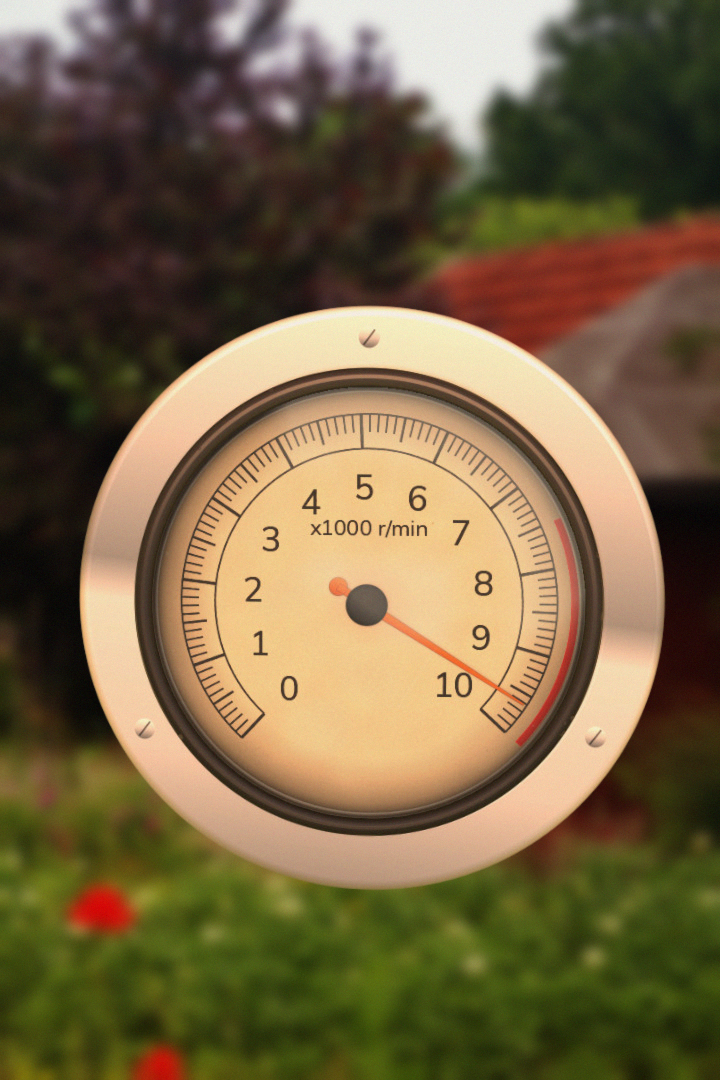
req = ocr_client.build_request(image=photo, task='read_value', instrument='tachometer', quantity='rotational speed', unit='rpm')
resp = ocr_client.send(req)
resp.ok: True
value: 9600 rpm
